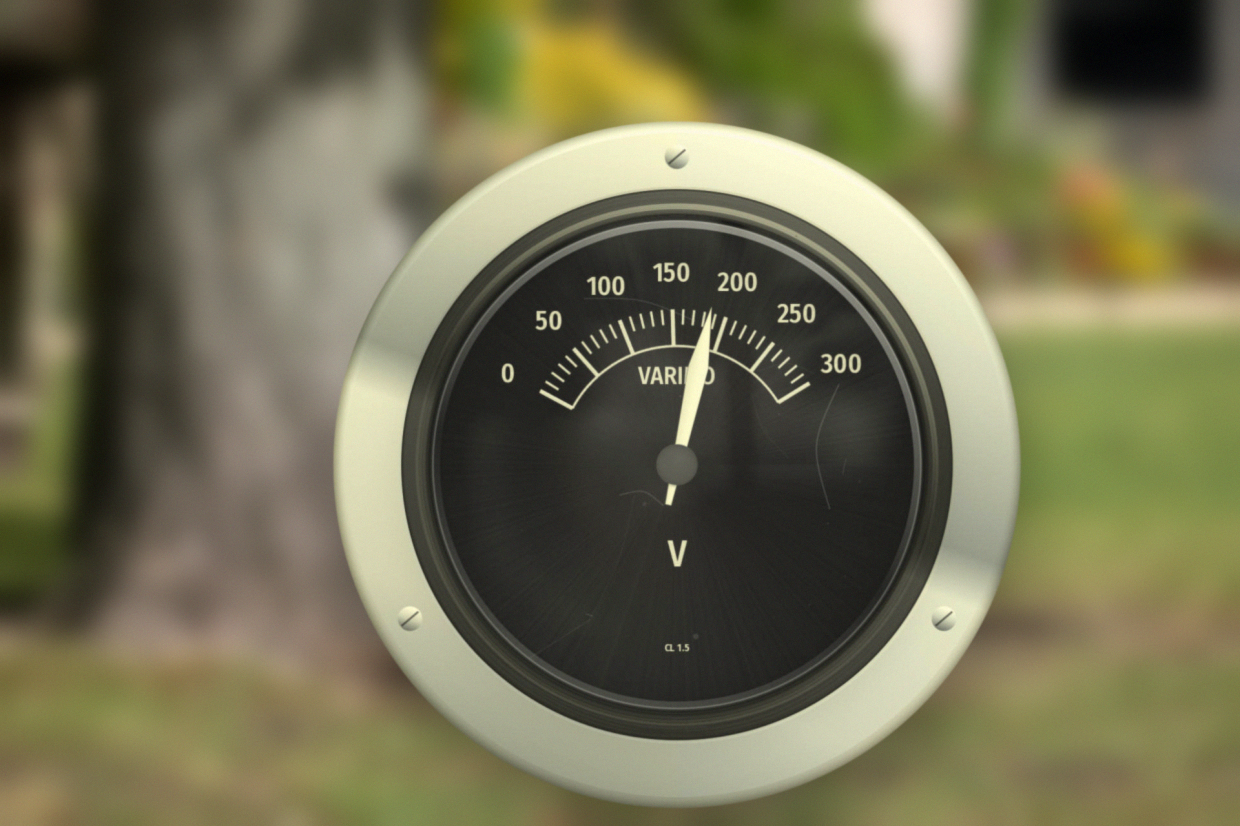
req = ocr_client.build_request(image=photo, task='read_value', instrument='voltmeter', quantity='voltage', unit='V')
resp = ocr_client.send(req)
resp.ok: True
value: 185 V
